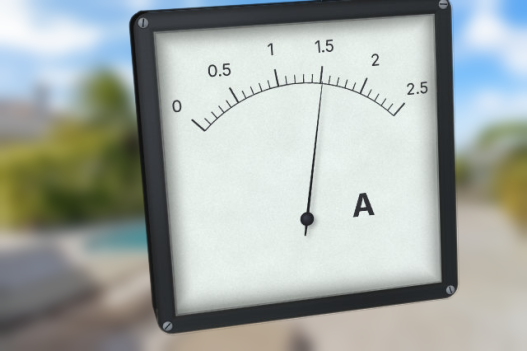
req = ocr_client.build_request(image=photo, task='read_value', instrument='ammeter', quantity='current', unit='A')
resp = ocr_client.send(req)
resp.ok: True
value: 1.5 A
